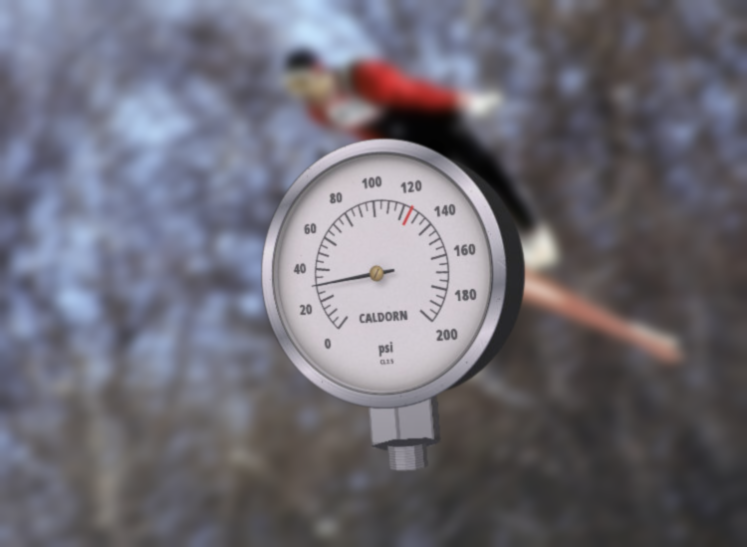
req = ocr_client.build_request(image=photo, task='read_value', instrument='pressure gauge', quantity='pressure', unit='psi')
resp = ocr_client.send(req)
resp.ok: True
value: 30 psi
